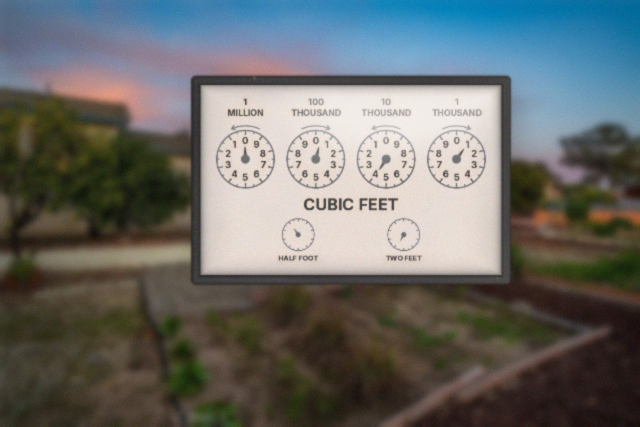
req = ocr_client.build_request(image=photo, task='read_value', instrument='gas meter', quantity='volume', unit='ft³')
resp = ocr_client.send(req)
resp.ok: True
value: 4100 ft³
